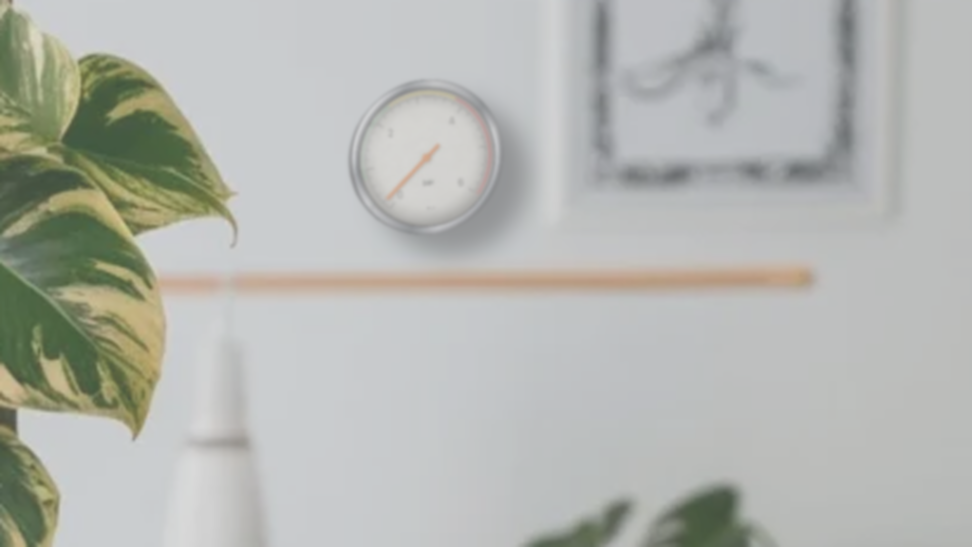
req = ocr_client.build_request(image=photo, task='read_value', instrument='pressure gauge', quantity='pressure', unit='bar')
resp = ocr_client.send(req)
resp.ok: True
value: 0.2 bar
